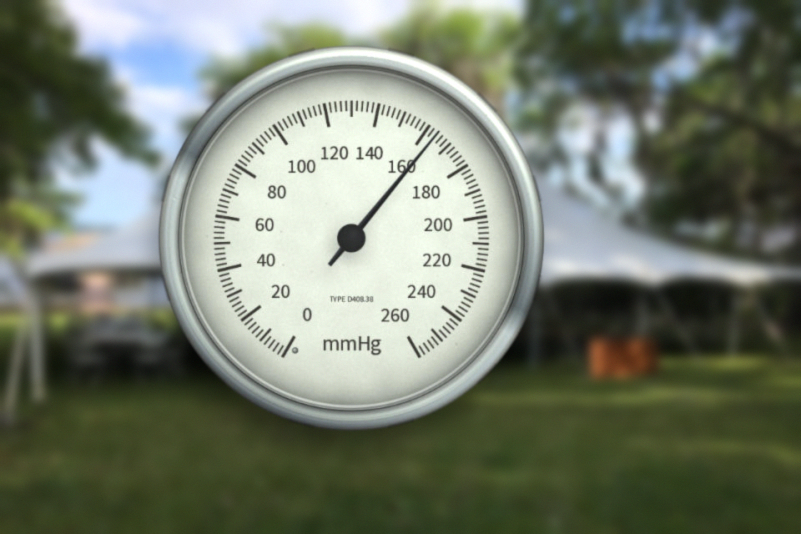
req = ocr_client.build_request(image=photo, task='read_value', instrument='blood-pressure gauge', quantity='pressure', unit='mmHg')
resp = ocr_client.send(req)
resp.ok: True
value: 164 mmHg
